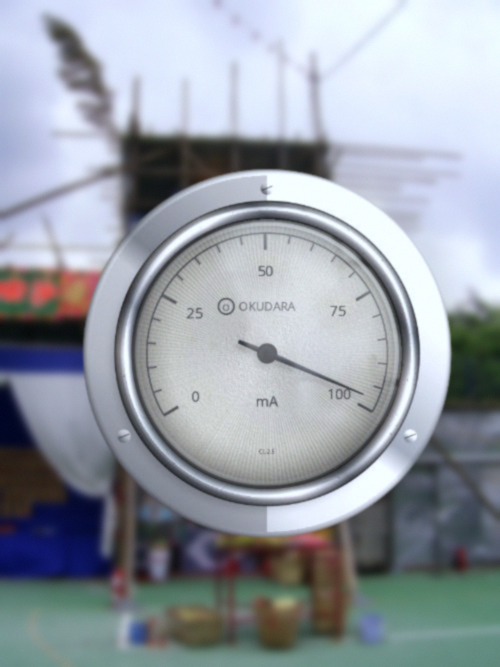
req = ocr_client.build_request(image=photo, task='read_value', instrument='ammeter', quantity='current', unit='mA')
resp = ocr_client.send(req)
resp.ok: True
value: 97.5 mA
